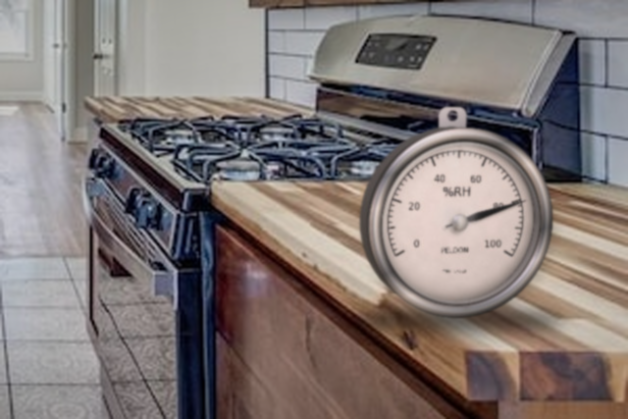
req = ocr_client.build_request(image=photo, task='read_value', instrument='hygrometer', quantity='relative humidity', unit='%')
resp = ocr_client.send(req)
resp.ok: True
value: 80 %
